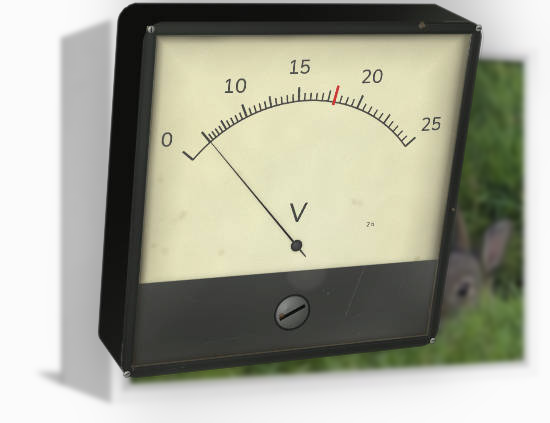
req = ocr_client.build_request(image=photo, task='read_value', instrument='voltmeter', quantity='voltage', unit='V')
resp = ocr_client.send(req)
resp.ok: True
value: 5 V
